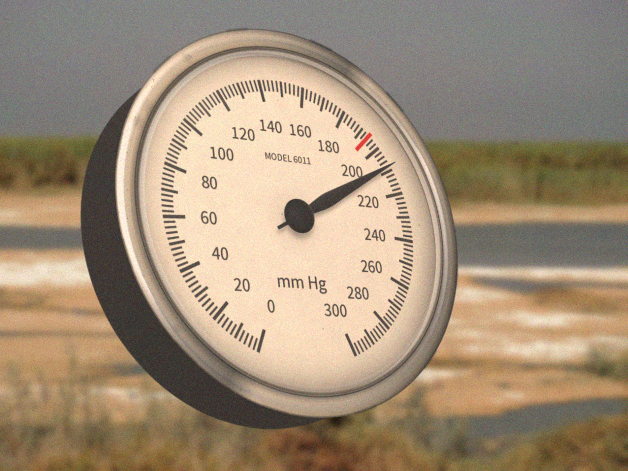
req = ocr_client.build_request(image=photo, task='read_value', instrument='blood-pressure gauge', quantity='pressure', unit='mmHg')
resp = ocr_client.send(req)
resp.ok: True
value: 208 mmHg
